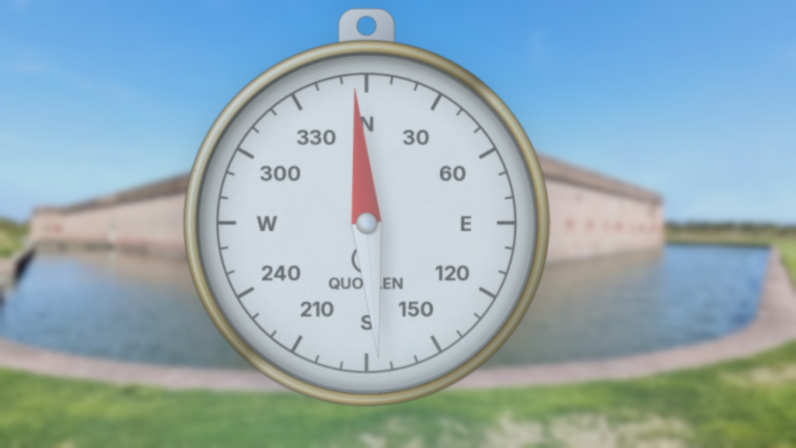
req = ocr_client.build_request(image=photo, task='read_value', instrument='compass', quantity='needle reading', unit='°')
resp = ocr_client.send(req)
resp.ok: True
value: 355 °
